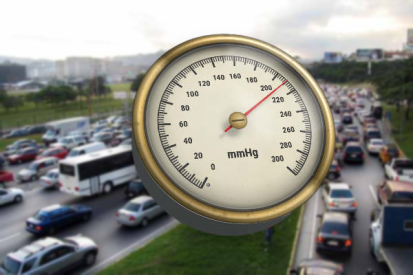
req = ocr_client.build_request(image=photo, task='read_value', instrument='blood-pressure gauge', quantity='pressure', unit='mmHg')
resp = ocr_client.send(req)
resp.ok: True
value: 210 mmHg
